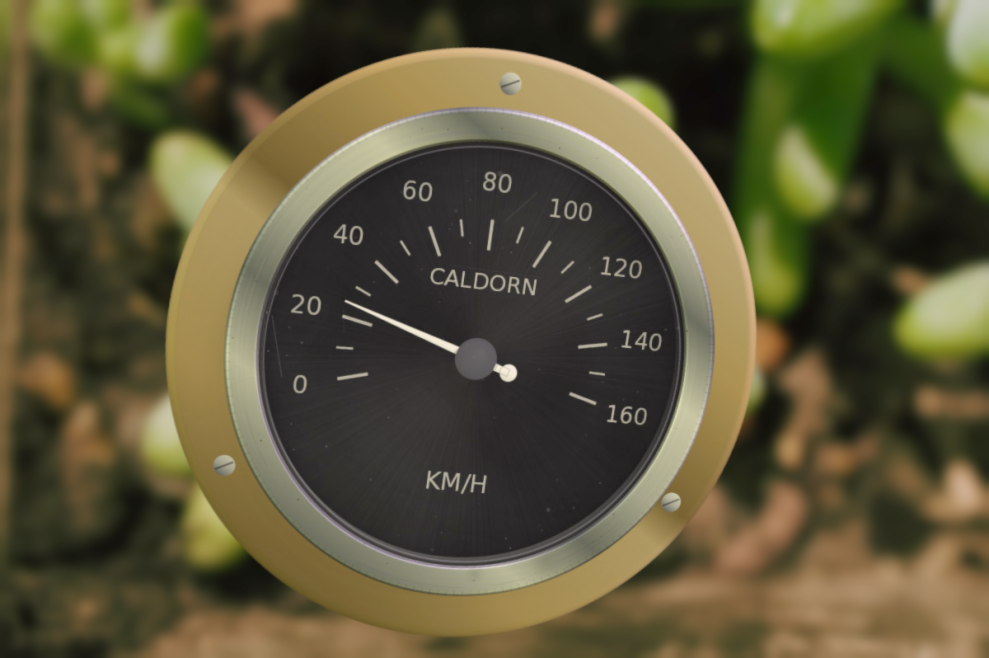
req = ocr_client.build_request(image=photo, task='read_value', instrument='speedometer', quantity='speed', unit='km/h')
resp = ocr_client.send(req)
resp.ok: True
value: 25 km/h
